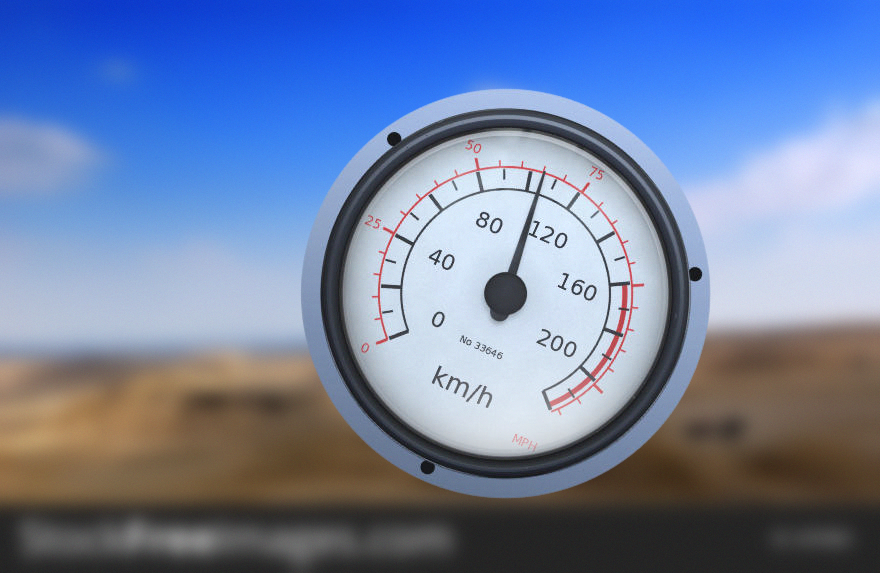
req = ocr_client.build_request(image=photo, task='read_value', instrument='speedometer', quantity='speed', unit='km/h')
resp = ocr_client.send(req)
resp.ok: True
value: 105 km/h
